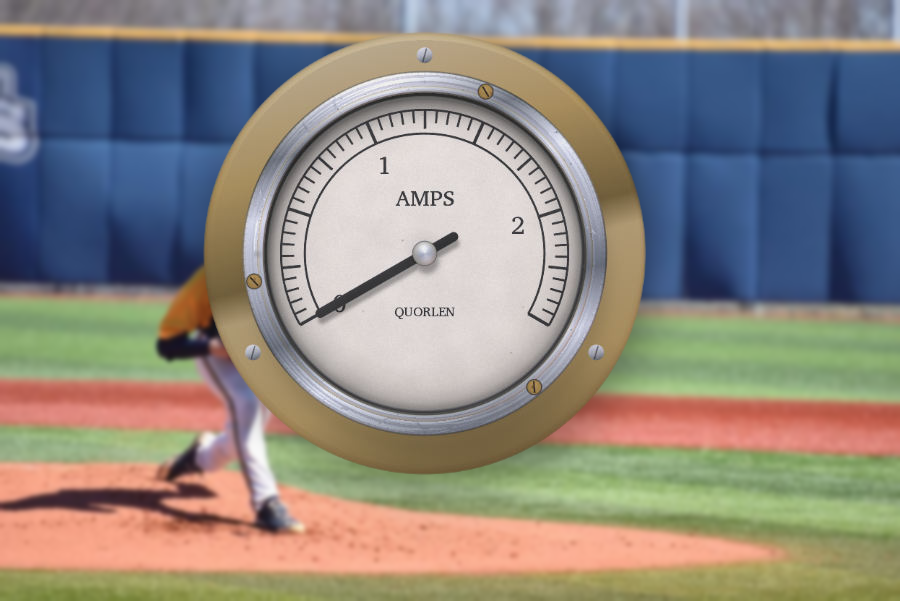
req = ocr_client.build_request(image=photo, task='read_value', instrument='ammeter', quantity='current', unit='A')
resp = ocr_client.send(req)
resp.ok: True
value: 0 A
